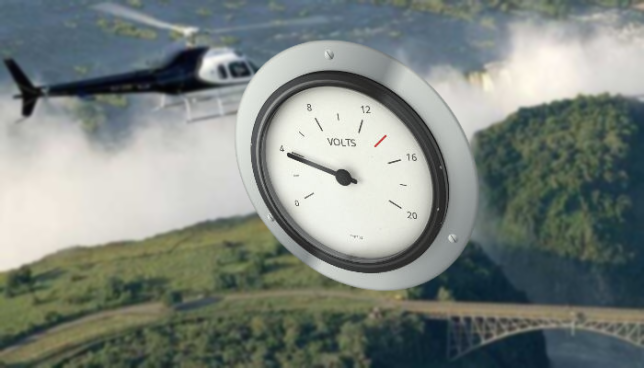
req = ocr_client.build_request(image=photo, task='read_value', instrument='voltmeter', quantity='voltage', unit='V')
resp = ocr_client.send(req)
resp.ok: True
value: 4 V
